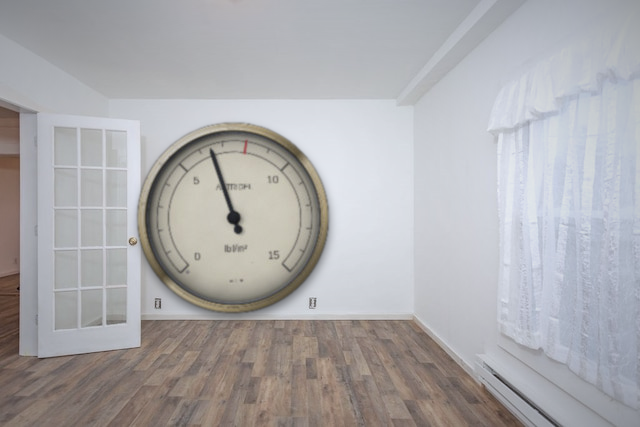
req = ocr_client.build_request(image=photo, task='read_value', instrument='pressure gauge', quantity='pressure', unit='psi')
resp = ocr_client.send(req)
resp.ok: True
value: 6.5 psi
